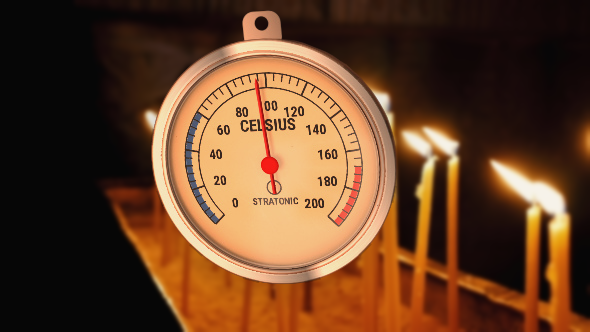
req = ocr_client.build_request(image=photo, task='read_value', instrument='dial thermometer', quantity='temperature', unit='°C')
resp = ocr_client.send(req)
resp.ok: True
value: 96 °C
